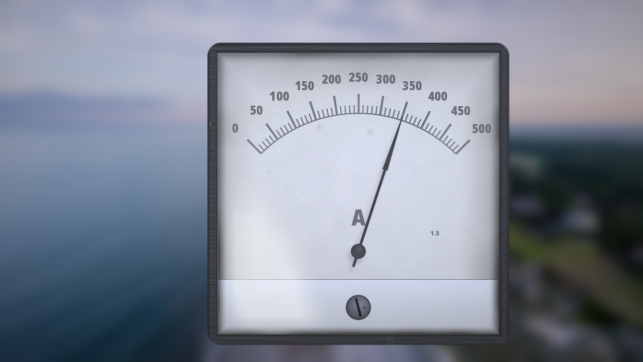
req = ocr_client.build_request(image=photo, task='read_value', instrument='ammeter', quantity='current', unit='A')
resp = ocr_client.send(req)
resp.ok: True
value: 350 A
